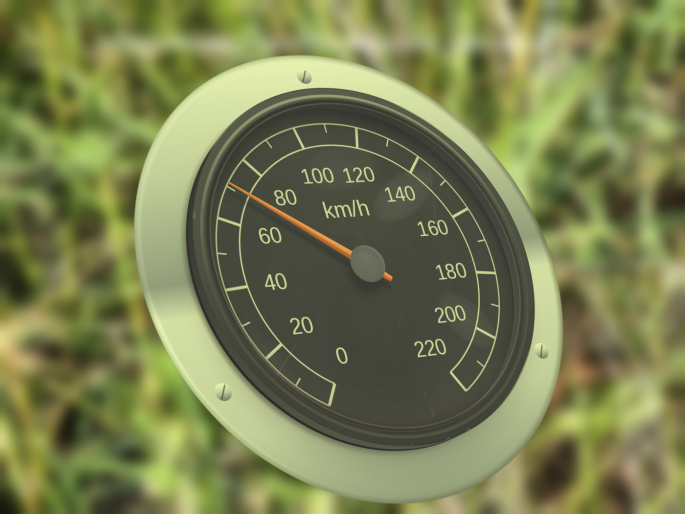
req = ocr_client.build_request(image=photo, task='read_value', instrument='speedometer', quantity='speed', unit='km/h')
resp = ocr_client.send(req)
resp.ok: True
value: 70 km/h
